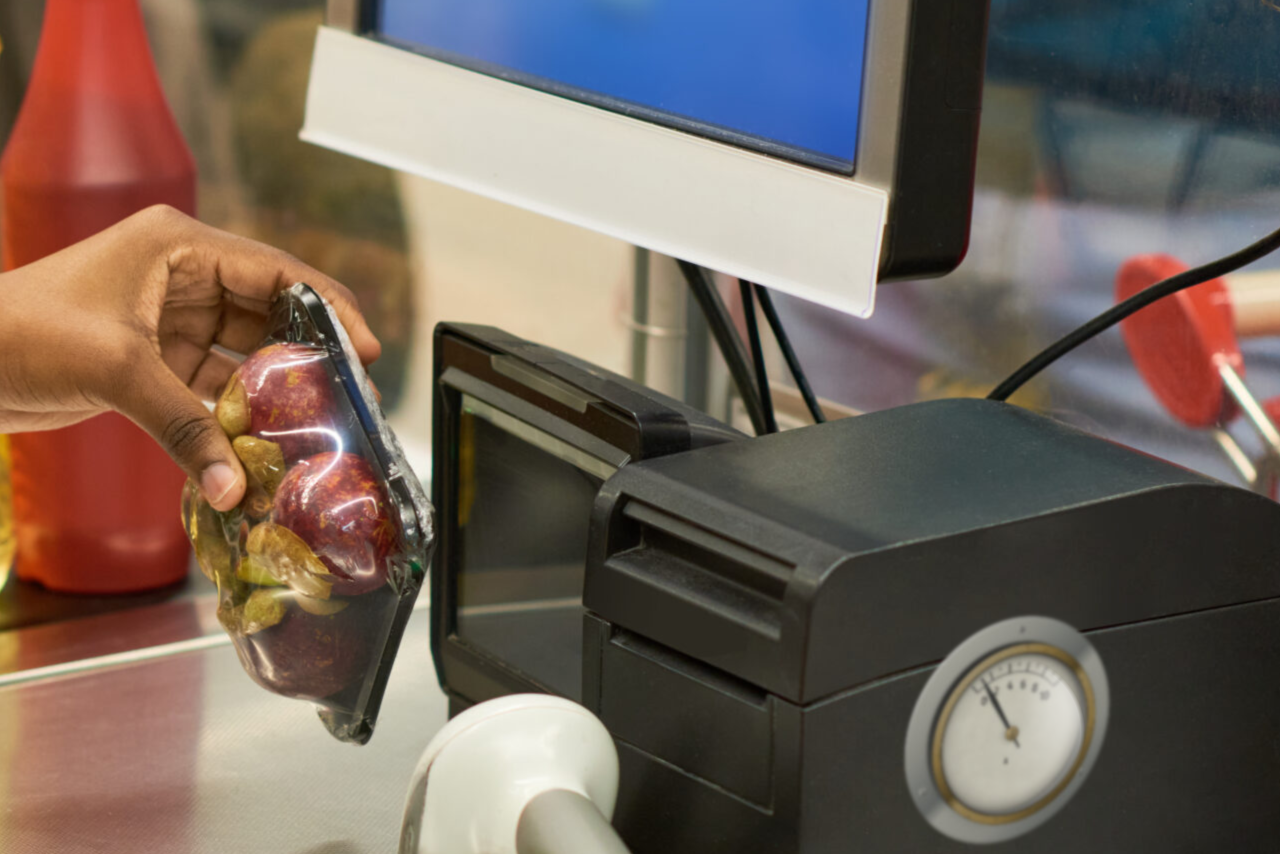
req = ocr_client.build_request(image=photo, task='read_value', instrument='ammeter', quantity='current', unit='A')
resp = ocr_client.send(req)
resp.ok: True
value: 1 A
